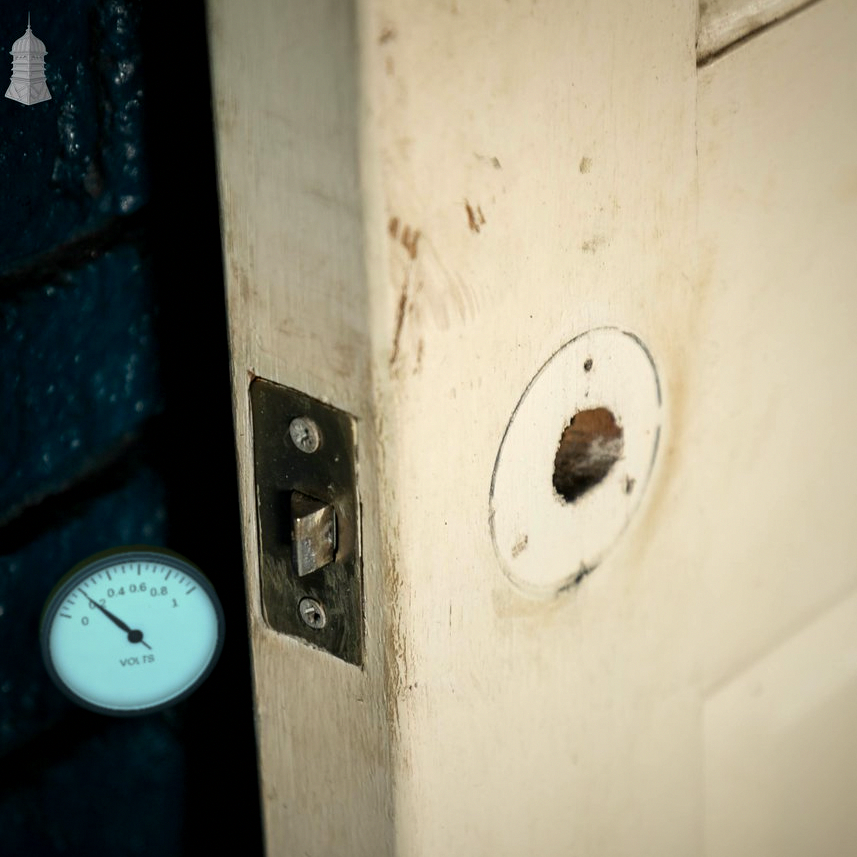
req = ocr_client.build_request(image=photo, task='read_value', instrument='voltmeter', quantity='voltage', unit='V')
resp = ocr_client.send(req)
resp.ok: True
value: 0.2 V
